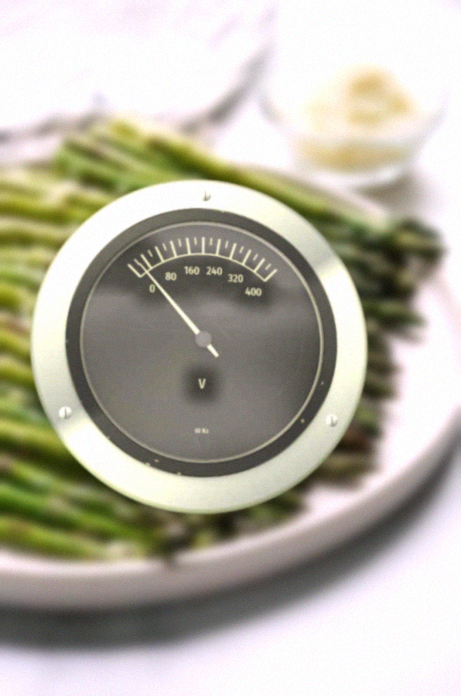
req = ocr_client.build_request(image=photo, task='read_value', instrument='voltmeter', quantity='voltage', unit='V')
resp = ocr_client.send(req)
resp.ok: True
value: 20 V
